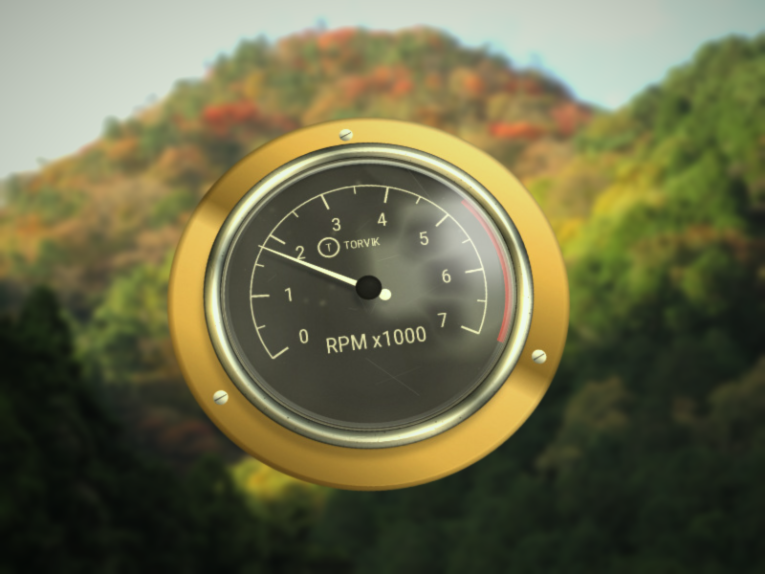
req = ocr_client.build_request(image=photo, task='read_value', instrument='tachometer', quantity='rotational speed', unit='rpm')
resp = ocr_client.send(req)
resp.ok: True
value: 1750 rpm
